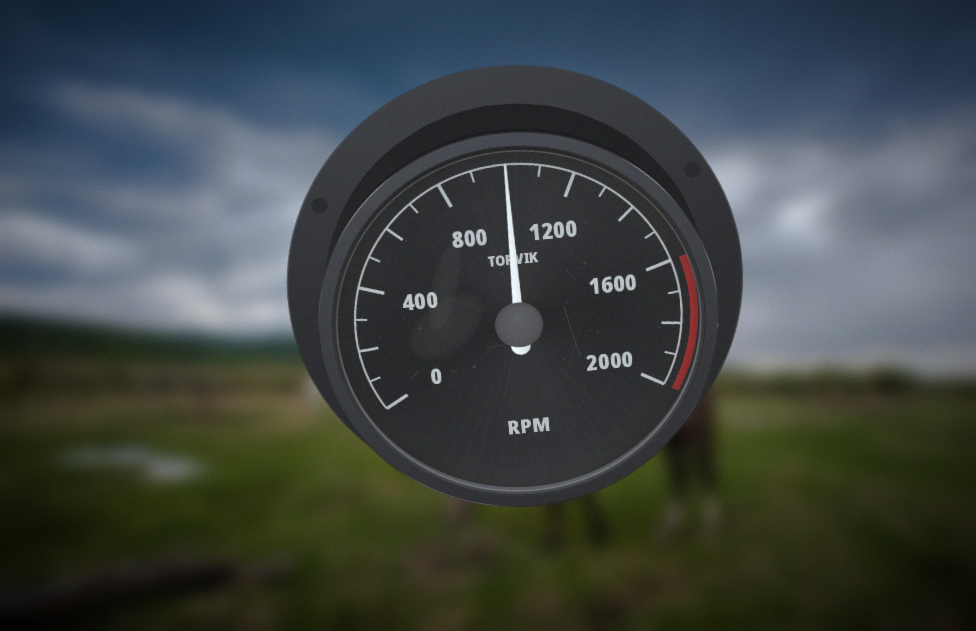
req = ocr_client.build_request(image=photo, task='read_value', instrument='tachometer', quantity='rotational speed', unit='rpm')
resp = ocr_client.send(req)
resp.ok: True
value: 1000 rpm
